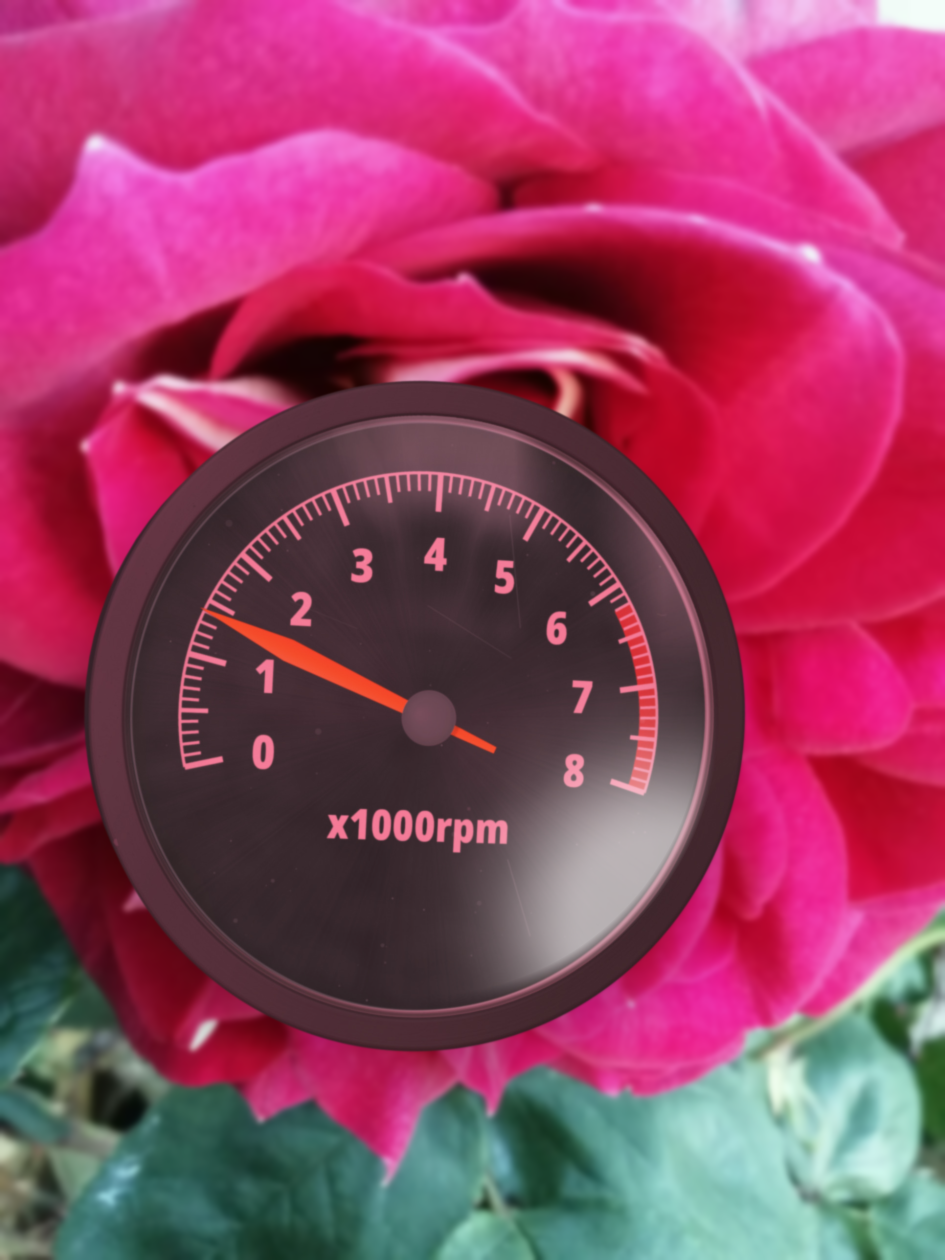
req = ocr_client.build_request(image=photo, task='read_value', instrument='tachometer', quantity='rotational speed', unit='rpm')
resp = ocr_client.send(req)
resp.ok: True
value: 1400 rpm
